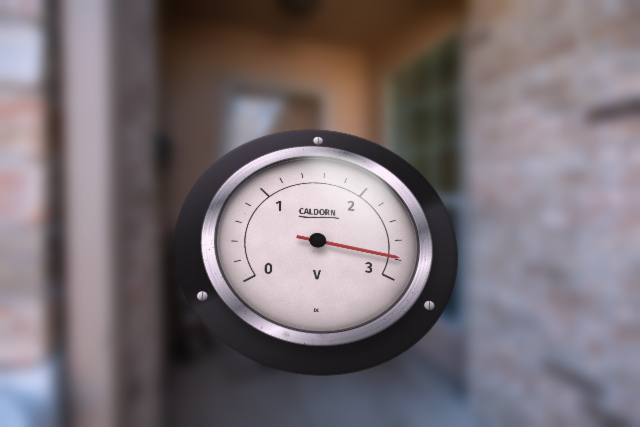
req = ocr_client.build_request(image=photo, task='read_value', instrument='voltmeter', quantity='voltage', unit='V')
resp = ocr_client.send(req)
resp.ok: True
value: 2.8 V
